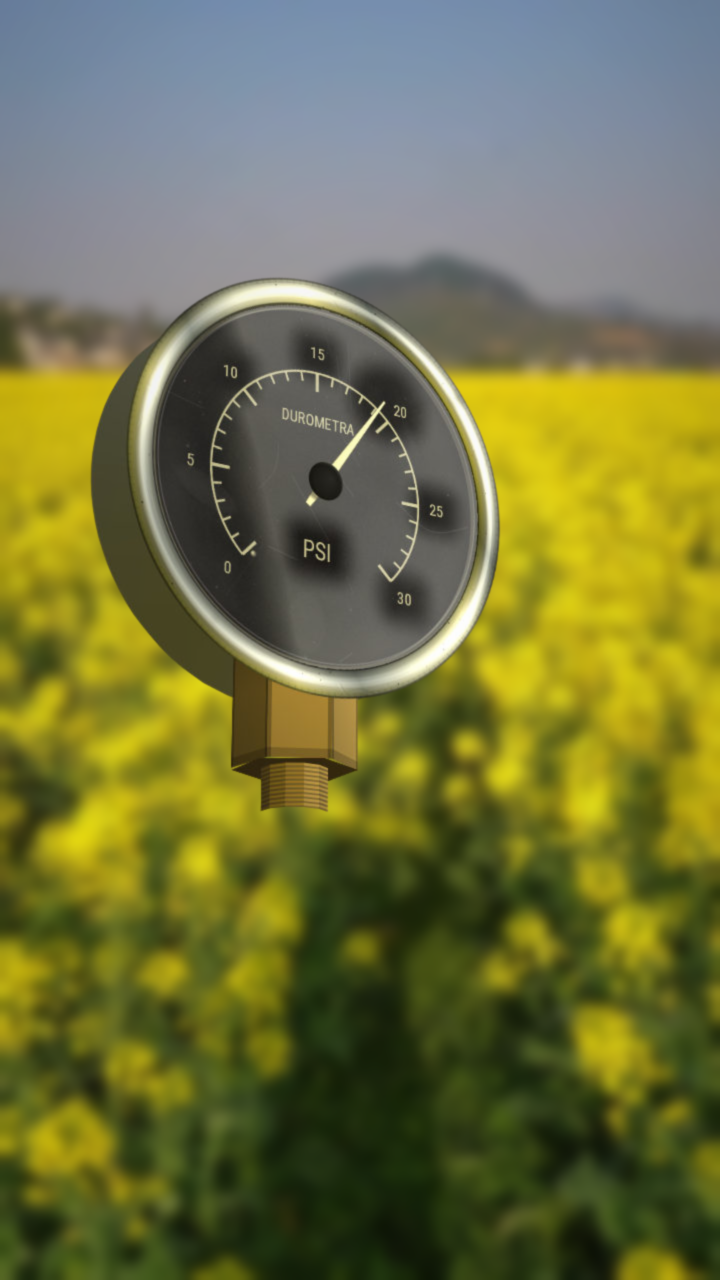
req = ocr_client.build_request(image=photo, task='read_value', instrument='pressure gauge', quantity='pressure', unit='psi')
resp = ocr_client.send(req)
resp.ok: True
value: 19 psi
